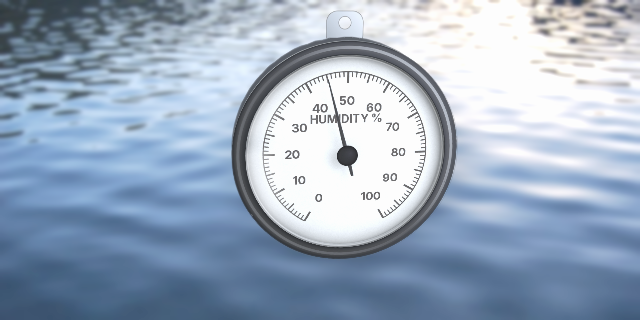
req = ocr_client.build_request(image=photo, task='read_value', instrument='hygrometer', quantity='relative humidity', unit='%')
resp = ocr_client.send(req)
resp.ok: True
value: 45 %
